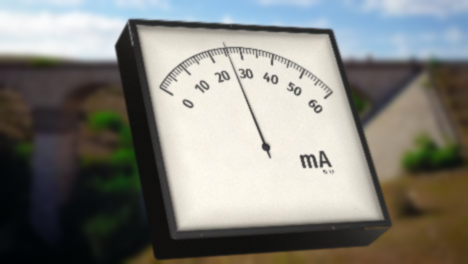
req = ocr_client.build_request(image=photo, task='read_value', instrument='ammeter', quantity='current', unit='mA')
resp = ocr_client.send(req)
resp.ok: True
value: 25 mA
